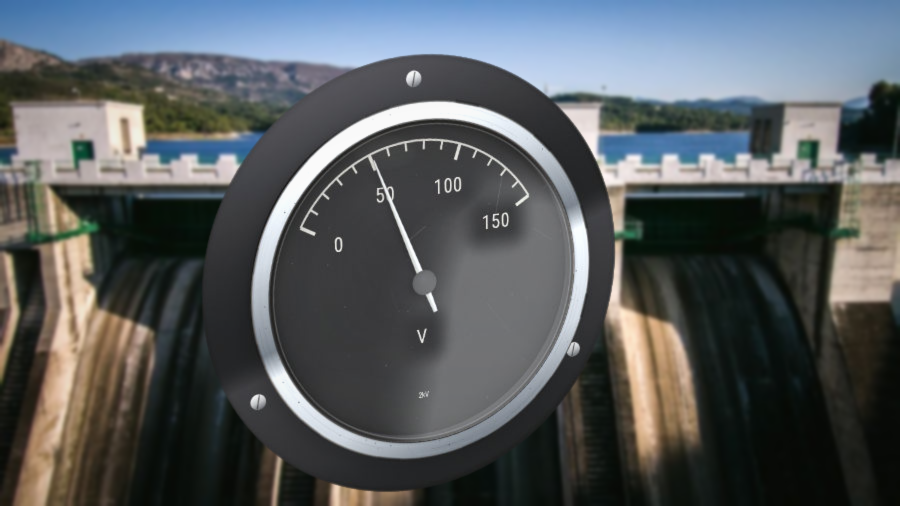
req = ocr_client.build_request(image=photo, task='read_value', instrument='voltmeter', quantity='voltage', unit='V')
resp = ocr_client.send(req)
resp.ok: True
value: 50 V
